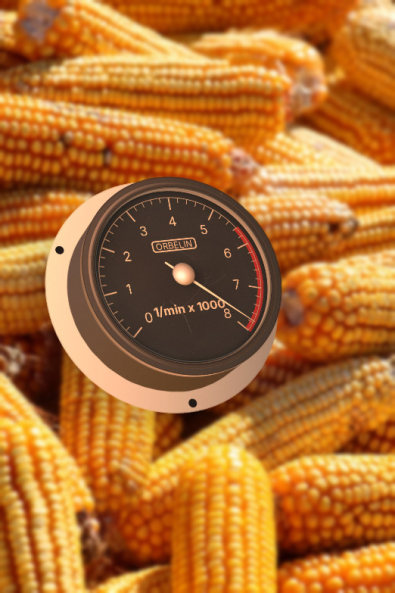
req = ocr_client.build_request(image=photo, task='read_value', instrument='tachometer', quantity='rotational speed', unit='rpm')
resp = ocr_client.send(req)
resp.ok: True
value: 7800 rpm
